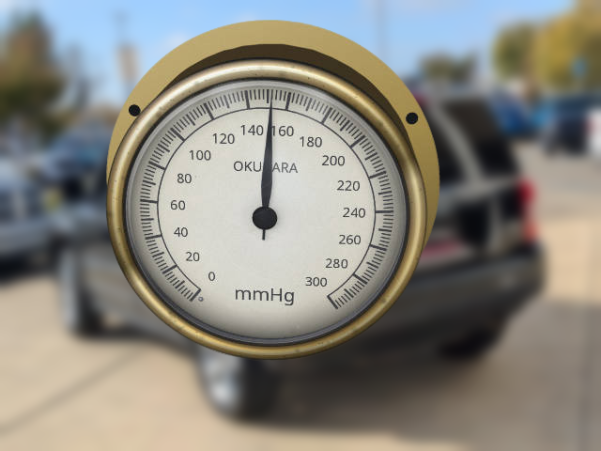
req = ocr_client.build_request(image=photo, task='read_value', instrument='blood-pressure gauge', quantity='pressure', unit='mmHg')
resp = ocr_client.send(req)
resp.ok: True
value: 152 mmHg
